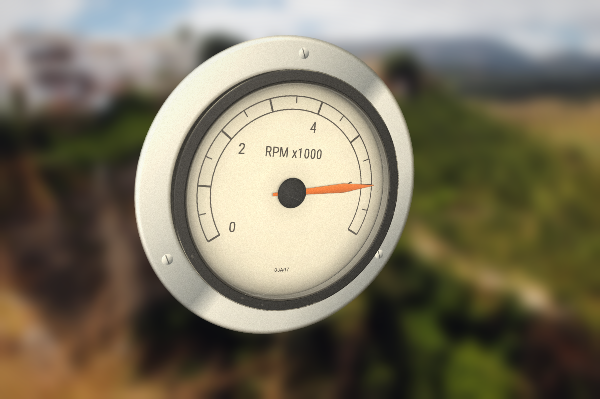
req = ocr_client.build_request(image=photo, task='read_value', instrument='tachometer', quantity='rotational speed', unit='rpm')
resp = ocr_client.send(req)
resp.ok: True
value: 6000 rpm
